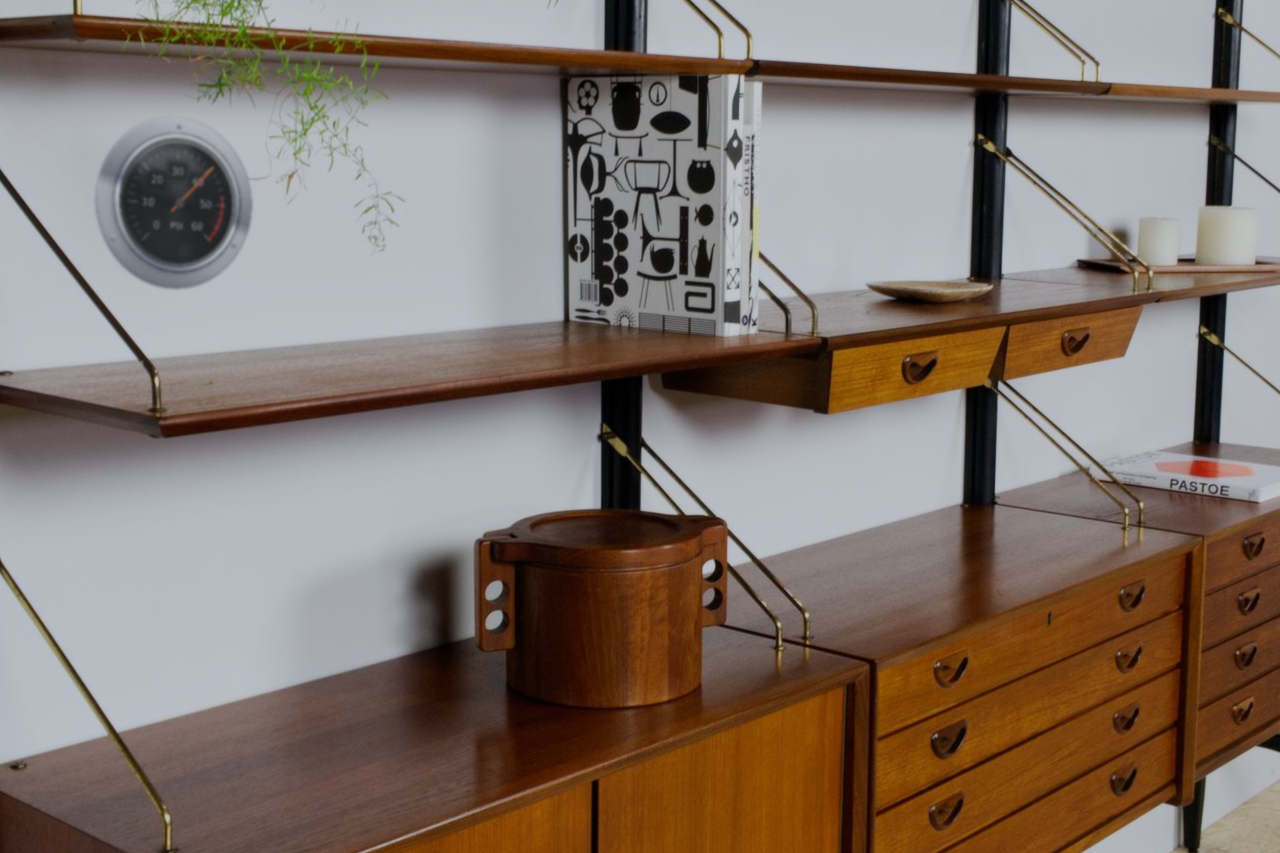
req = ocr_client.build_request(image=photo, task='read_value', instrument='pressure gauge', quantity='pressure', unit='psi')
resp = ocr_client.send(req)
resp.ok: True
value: 40 psi
